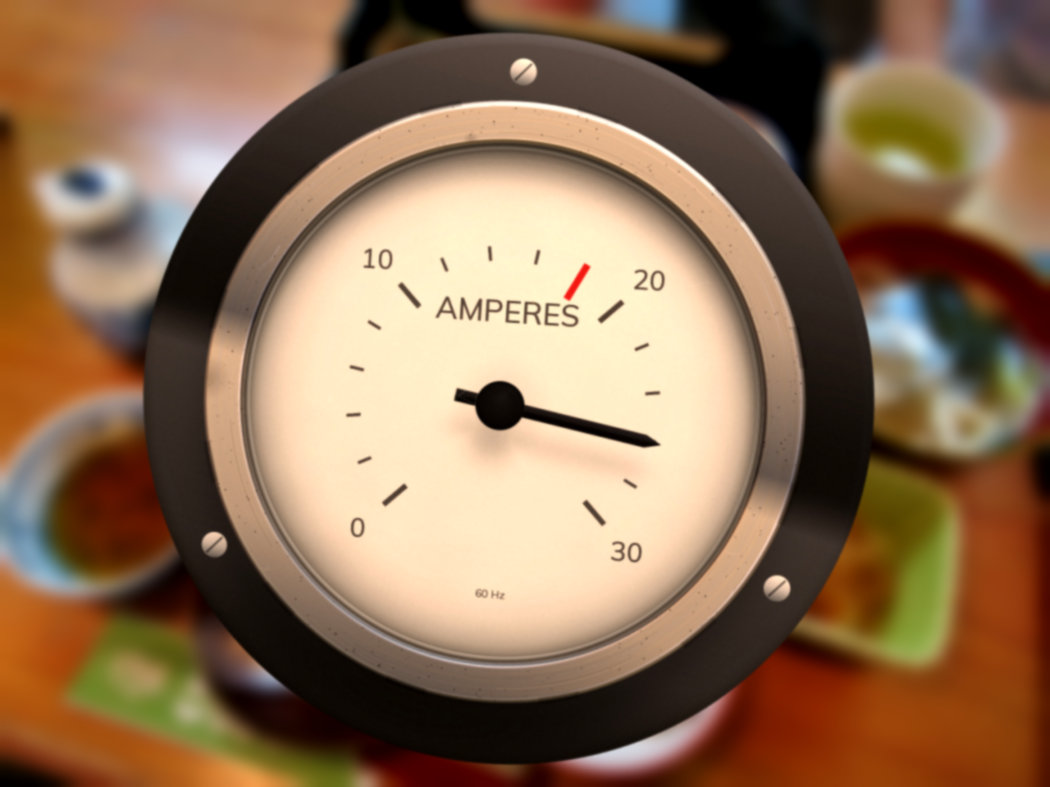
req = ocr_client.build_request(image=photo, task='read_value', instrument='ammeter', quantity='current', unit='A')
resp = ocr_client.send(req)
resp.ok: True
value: 26 A
